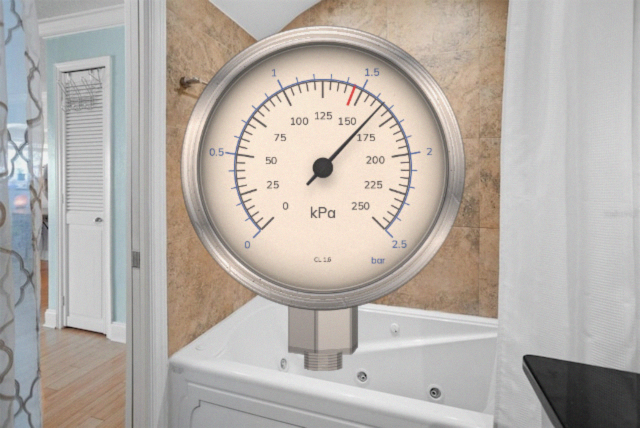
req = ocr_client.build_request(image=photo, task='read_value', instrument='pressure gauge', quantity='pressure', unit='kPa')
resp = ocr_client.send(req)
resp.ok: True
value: 165 kPa
